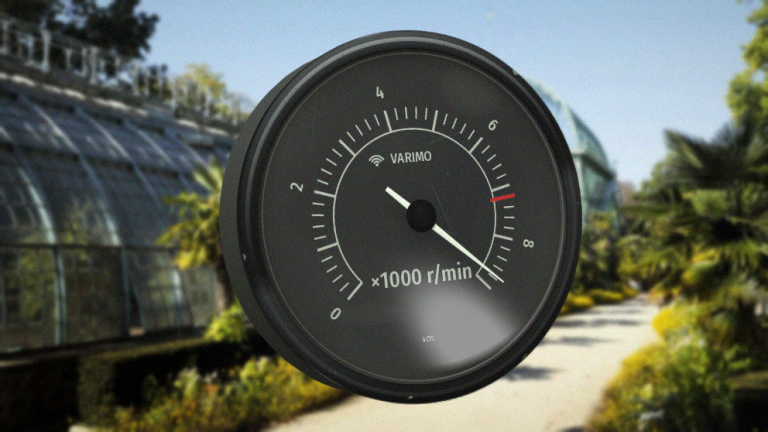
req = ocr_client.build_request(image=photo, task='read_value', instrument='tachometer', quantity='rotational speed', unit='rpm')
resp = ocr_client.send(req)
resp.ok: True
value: 8800 rpm
